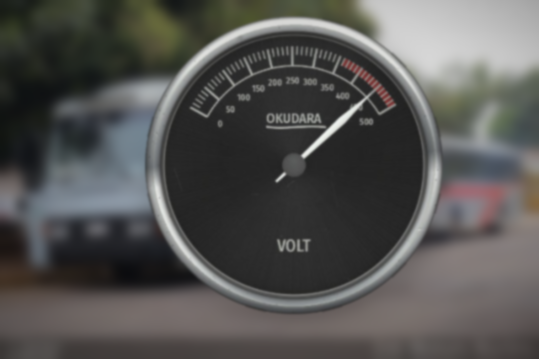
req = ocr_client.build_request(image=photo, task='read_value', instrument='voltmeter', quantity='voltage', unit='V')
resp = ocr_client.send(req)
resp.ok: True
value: 450 V
